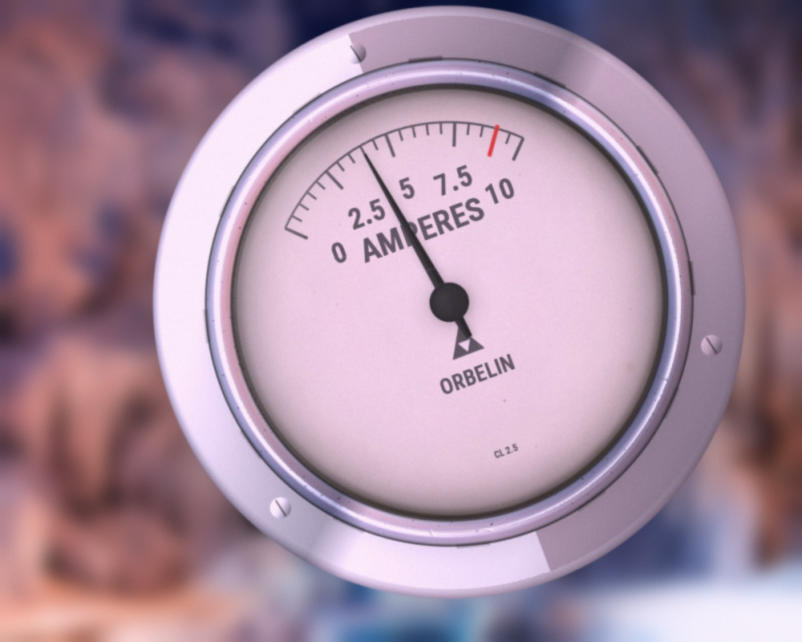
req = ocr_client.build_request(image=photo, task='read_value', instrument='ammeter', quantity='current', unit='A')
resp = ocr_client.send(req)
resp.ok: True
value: 4 A
